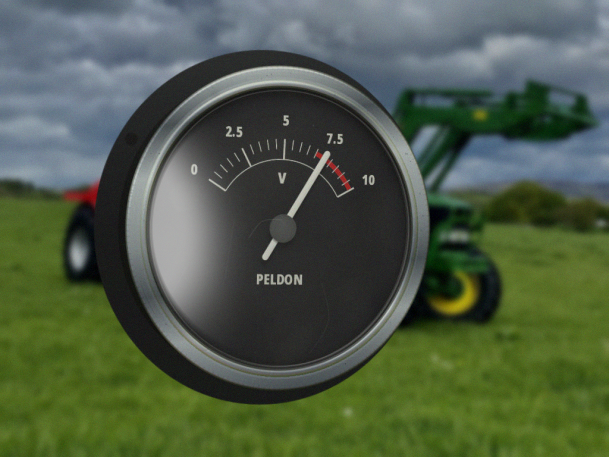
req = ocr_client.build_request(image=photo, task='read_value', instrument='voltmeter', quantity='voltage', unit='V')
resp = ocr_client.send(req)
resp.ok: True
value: 7.5 V
